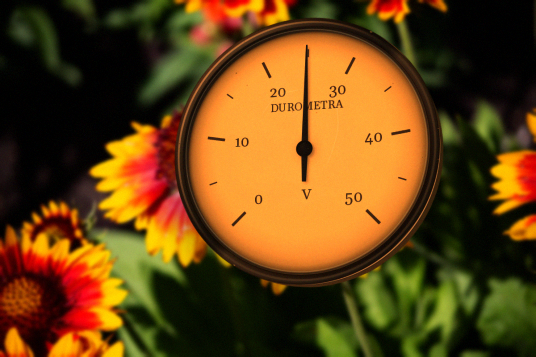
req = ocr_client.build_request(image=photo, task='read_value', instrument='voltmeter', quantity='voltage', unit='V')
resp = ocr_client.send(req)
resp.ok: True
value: 25 V
